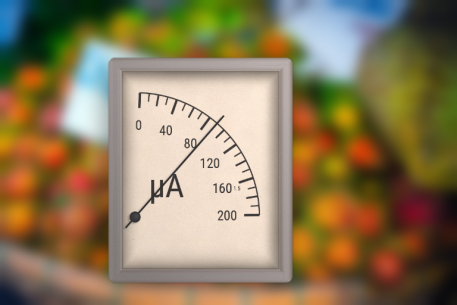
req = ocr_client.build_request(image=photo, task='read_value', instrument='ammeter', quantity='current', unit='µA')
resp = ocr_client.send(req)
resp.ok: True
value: 90 µA
